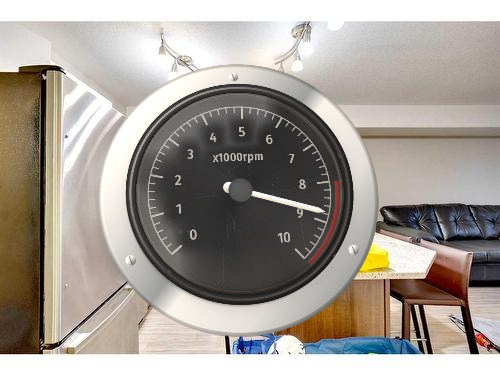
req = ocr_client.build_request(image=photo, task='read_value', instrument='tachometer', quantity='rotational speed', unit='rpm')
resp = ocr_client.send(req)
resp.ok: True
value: 8800 rpm
